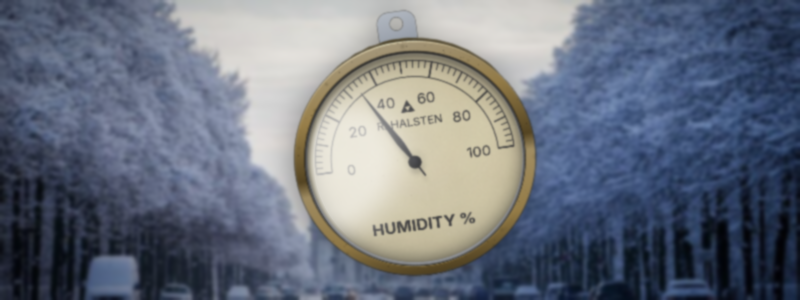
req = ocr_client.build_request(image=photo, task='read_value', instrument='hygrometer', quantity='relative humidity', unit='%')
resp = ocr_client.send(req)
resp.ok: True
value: 34 %
